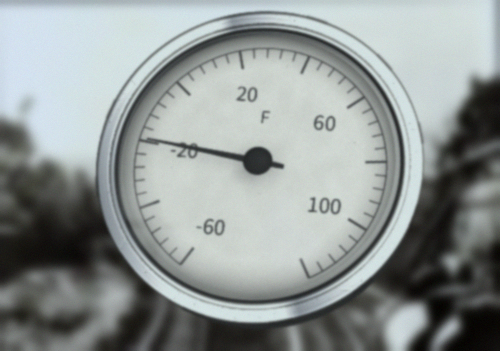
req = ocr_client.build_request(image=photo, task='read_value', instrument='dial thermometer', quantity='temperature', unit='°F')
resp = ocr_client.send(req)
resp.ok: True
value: -20 °F
